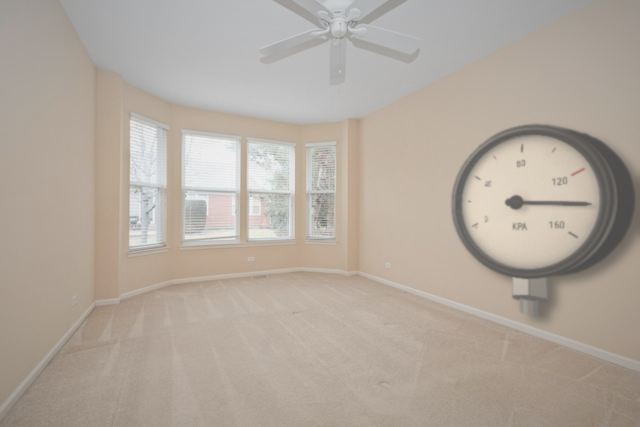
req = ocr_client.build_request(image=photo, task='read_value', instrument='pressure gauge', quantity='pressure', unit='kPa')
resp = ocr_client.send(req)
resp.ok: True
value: 140 kPa
